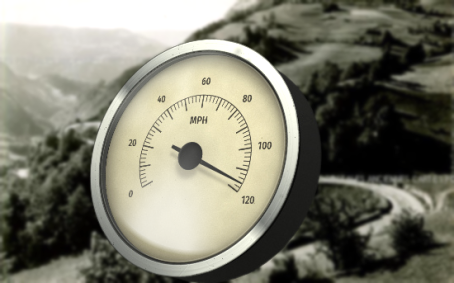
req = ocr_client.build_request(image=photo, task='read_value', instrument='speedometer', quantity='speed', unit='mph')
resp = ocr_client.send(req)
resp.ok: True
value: 116 mph
